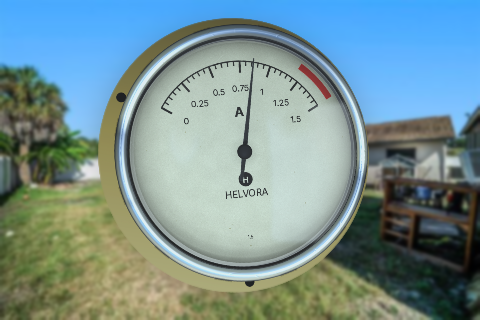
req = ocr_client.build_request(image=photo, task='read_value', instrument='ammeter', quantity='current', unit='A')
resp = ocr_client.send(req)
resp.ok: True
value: 0.85 A
